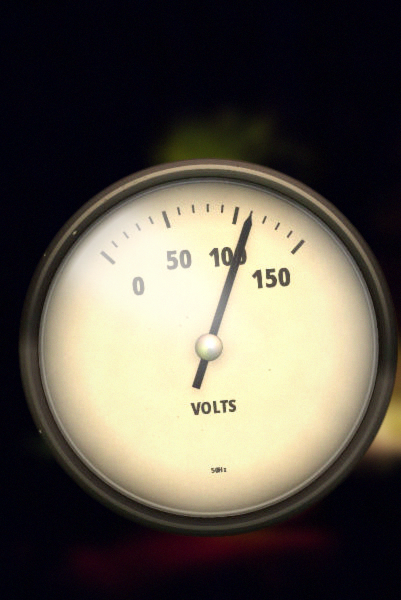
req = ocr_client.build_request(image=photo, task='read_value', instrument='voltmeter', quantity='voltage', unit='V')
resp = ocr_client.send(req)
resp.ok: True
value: 110 V
